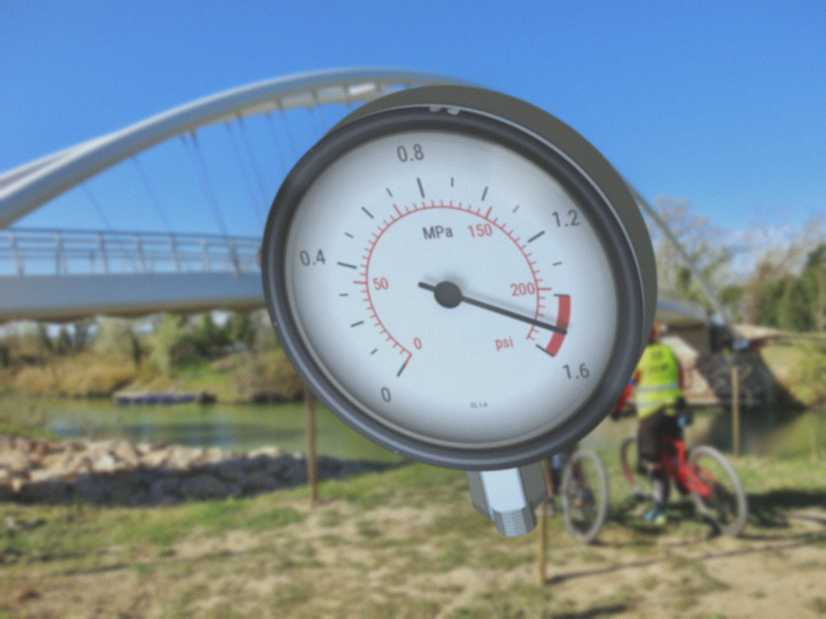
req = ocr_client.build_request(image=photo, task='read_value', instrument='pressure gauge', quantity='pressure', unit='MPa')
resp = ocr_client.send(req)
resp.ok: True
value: 1.5 MPa
